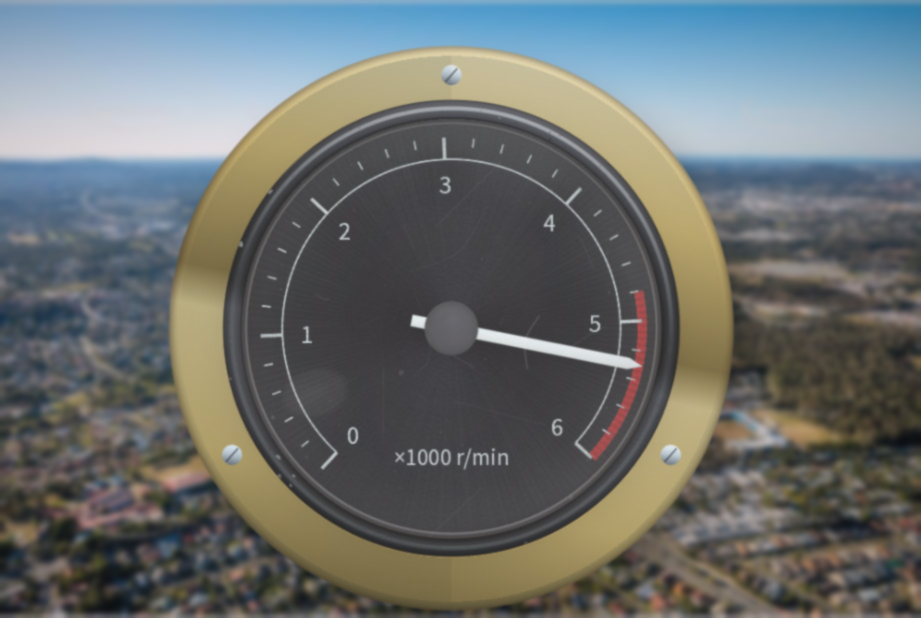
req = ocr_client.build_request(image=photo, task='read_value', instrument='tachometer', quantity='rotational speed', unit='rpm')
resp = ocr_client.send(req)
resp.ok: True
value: 5300 rpm
